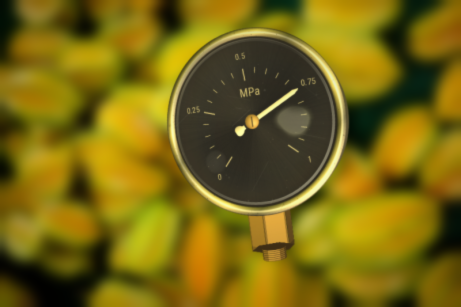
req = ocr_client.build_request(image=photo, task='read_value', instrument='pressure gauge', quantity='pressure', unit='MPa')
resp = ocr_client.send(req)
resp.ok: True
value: 0.75 MPa
